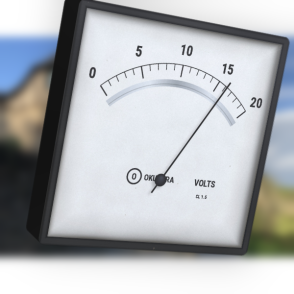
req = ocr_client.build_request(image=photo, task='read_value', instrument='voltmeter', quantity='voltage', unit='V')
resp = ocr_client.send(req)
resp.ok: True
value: 16 V
